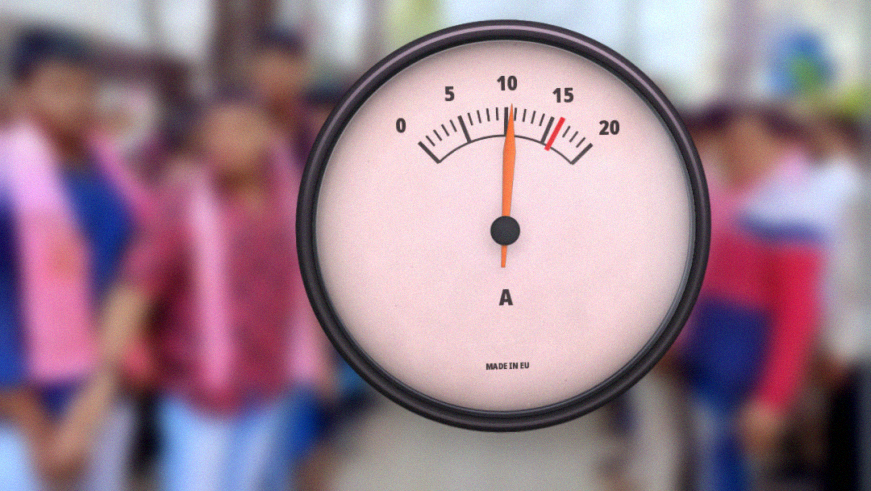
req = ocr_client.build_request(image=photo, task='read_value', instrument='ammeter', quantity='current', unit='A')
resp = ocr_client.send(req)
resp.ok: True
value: 10.5 A
